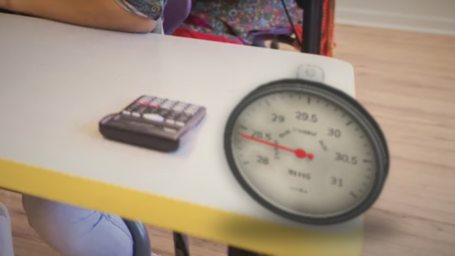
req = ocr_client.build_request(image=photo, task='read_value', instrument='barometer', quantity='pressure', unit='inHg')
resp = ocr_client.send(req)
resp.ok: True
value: 28.4 inHg
